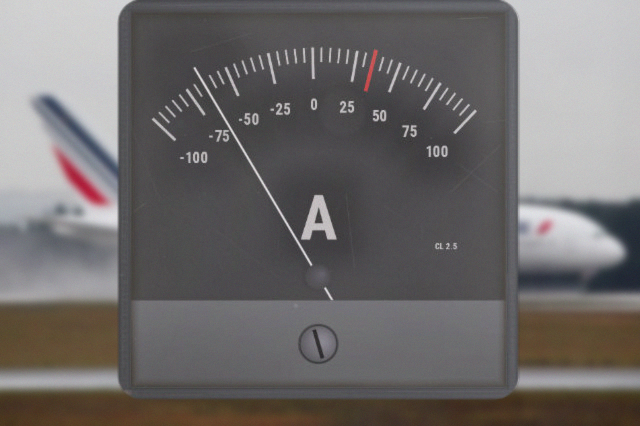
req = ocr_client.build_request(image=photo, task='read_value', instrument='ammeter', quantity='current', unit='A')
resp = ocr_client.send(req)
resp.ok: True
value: -65 A
